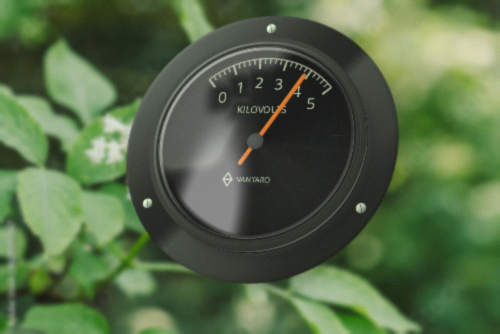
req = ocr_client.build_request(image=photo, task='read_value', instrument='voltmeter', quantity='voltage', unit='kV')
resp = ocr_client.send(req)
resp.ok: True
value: 4 kV
